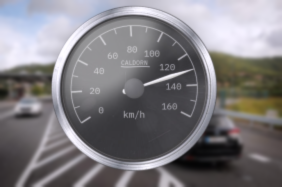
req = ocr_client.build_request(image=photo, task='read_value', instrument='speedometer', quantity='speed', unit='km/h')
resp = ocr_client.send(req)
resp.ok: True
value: 130 km/h
